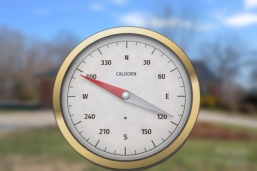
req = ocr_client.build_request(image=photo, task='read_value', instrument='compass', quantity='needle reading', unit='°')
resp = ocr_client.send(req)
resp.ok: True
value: 295 °
